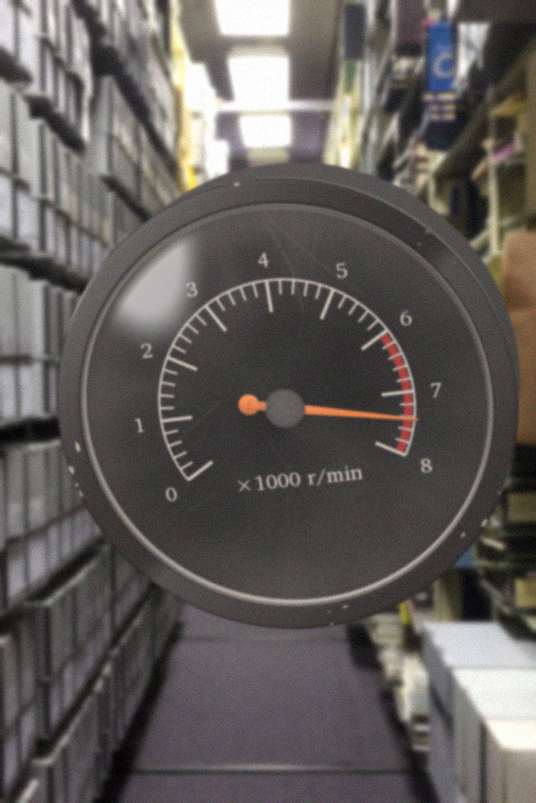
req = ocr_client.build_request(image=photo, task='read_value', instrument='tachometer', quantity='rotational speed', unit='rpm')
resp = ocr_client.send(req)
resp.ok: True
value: 7400 rpm
